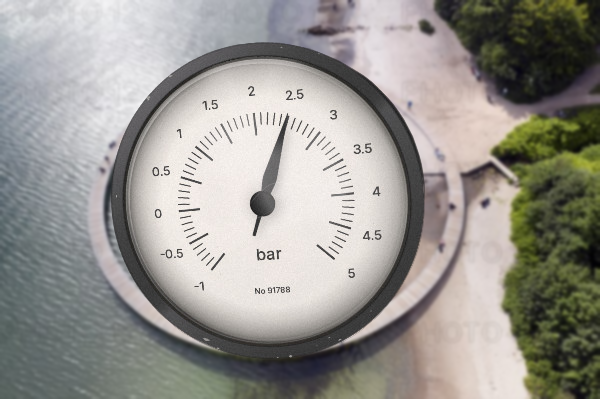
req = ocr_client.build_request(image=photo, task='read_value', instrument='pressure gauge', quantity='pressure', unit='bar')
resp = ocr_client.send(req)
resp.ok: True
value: 2.5 bar
